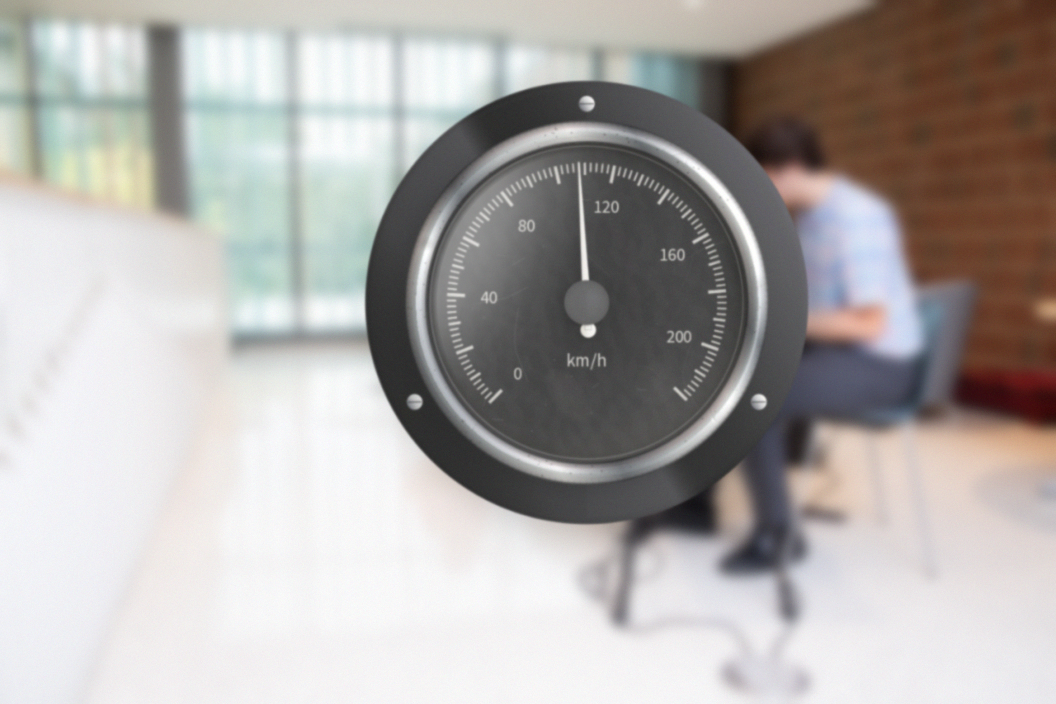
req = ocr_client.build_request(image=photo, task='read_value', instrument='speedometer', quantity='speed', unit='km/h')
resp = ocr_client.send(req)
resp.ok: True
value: 108 km/h
